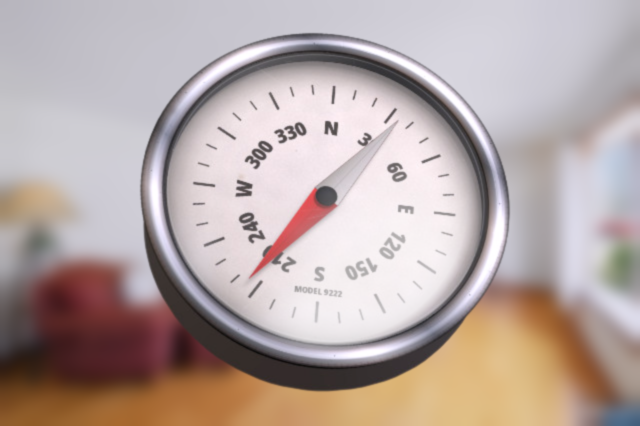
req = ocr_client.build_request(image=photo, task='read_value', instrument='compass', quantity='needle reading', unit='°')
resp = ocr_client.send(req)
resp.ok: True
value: 215 °
